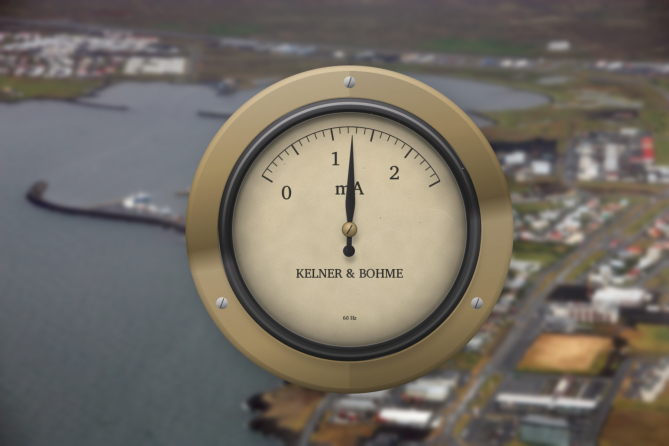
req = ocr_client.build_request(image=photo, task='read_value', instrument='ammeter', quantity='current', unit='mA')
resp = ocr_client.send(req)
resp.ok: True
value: 1.25 mA
